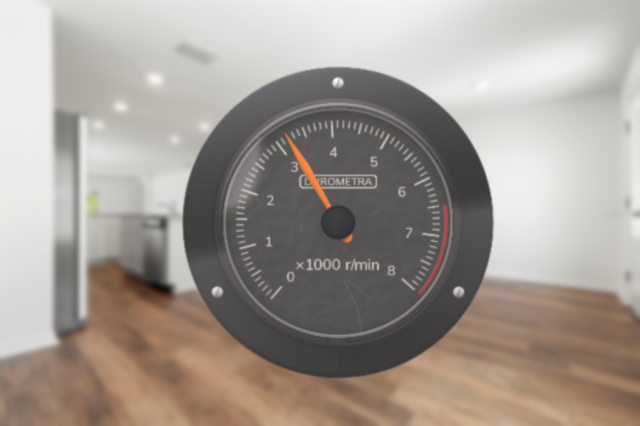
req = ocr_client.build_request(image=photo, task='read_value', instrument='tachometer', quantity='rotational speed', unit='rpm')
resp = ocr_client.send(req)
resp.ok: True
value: 3200 rpm
